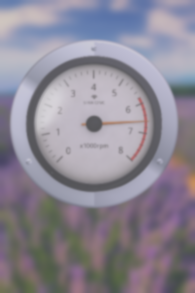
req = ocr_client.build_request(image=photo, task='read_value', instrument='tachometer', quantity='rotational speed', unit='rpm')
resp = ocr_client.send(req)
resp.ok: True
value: 6600 rpm
